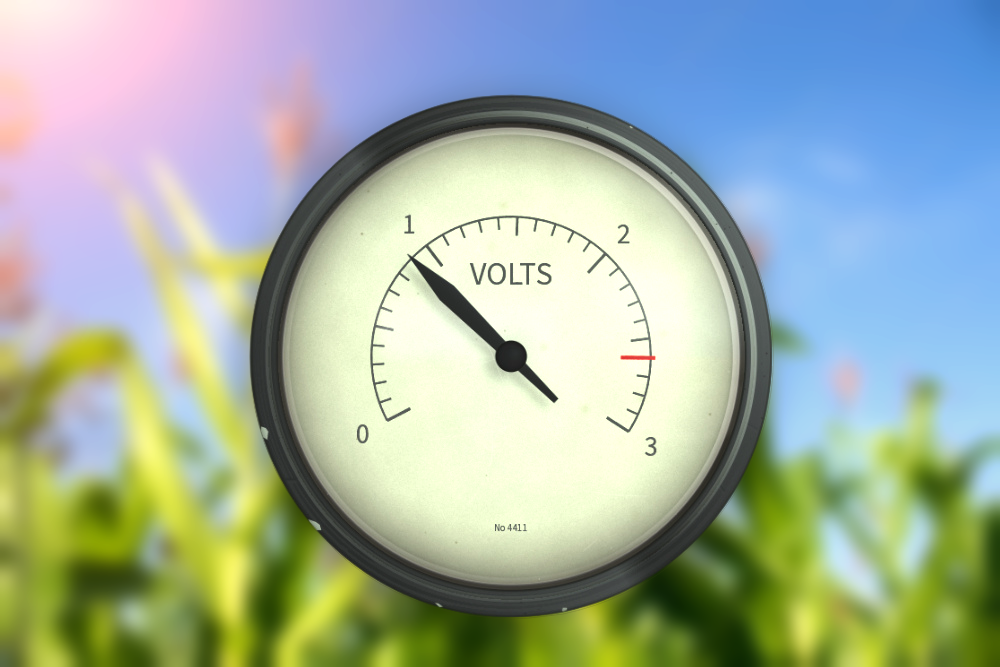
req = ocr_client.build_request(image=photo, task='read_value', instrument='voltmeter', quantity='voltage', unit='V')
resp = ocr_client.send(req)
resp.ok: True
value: 0.9 V
